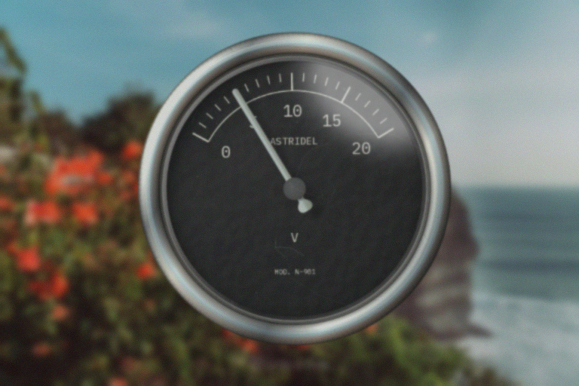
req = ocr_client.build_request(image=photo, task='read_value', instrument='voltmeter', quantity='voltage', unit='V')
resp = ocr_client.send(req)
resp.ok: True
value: 5 V
